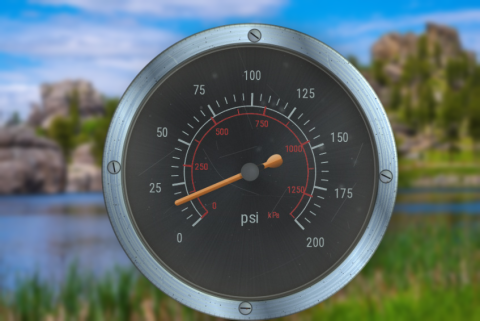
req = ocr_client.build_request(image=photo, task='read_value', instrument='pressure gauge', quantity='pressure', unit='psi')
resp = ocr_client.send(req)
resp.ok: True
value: 15 psi
